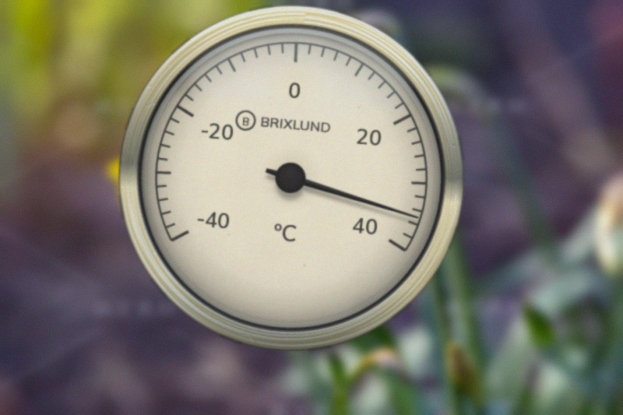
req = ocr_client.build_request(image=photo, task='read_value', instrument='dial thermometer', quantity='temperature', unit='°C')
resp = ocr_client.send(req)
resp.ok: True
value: 35 °C
